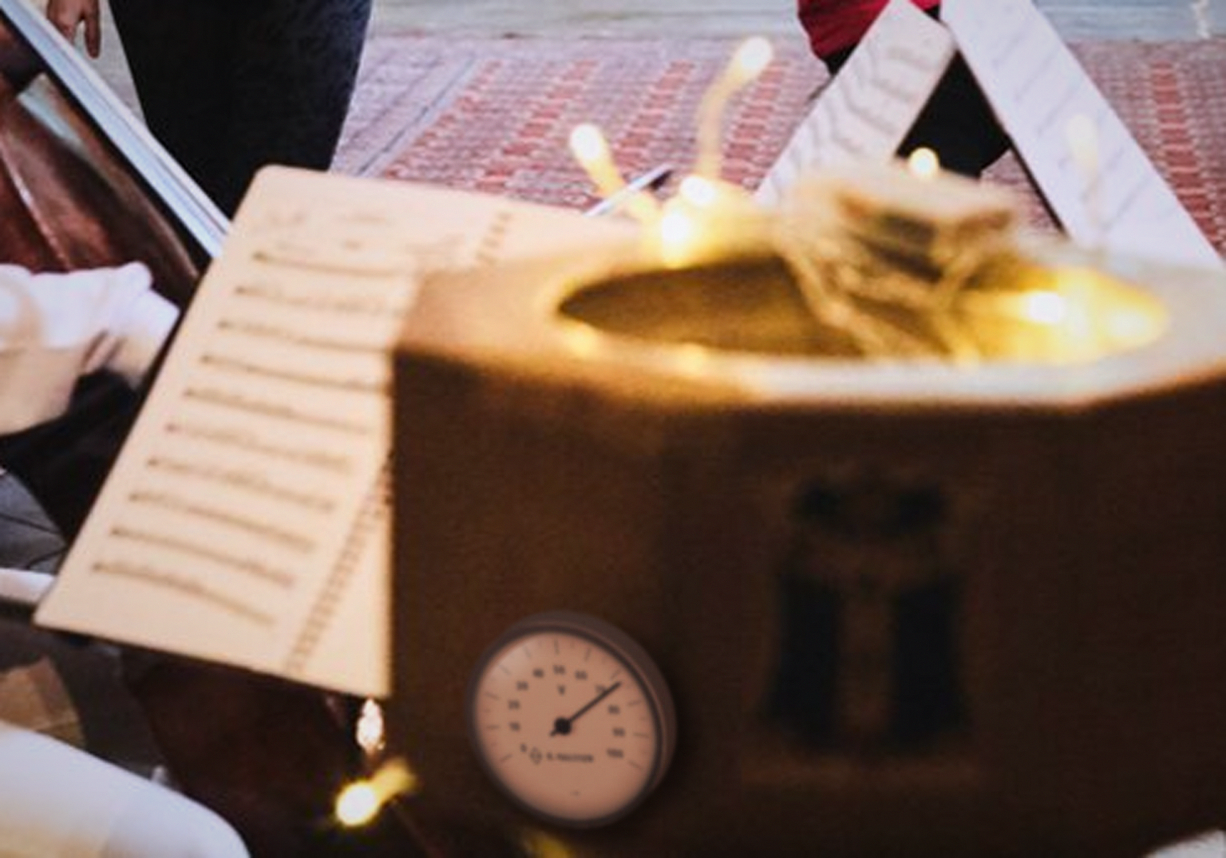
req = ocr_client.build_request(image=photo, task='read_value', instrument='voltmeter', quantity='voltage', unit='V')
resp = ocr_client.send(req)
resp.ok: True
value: 72.5 V
